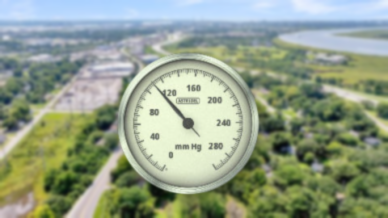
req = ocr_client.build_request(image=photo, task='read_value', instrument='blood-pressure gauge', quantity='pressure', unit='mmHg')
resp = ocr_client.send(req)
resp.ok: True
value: 110 mmHg
